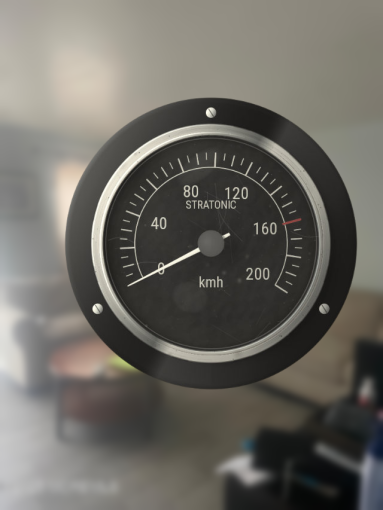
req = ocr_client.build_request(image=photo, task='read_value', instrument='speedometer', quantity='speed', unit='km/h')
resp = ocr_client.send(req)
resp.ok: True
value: 0 km/h
